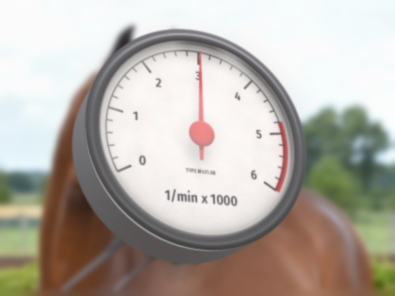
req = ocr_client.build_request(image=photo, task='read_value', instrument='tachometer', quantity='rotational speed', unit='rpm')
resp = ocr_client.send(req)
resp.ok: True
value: 3000 rpm
